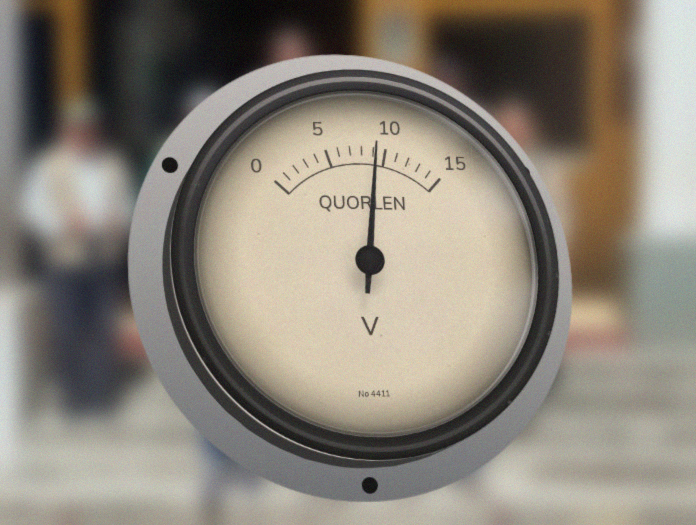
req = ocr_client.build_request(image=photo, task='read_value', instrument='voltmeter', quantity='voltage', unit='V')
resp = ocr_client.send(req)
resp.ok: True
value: 9 V
